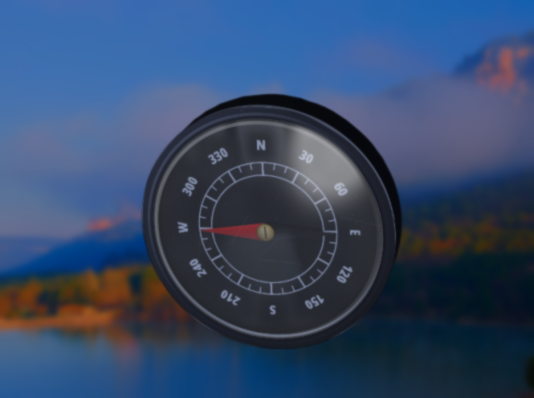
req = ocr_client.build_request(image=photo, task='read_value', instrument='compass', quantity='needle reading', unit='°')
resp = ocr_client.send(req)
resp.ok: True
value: 270 °
